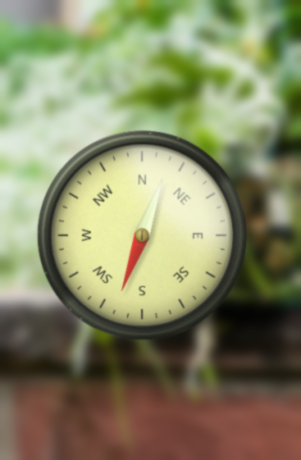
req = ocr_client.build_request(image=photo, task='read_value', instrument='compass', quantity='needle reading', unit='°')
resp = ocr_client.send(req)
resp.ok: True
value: 200 °
